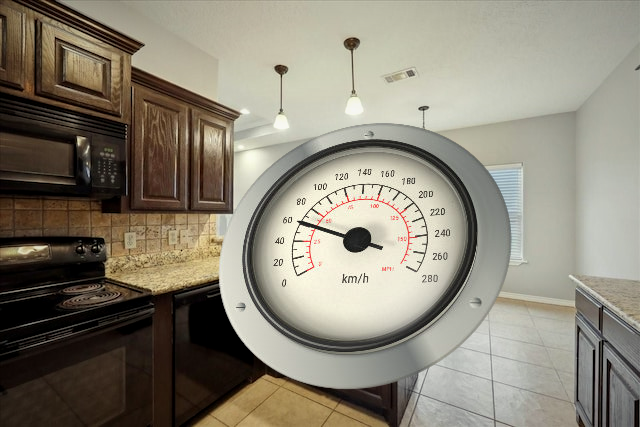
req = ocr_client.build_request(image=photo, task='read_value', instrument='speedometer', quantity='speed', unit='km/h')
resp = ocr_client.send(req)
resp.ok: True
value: 60 km/h
